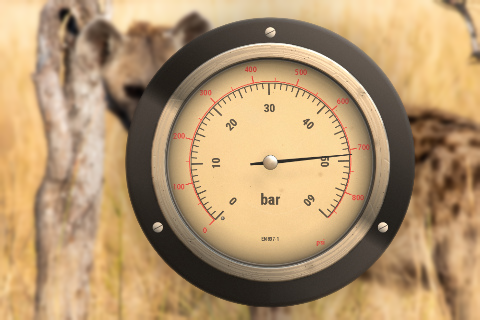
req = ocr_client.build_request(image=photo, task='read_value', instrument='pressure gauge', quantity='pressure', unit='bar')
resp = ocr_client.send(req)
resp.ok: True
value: 49 bar
